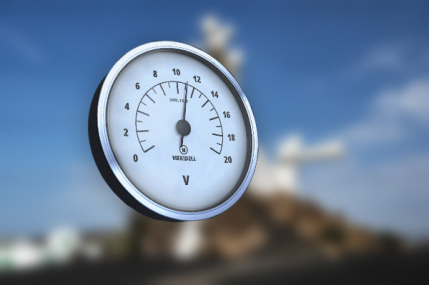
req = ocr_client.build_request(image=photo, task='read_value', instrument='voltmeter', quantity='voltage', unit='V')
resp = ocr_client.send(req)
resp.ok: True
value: 11 V
